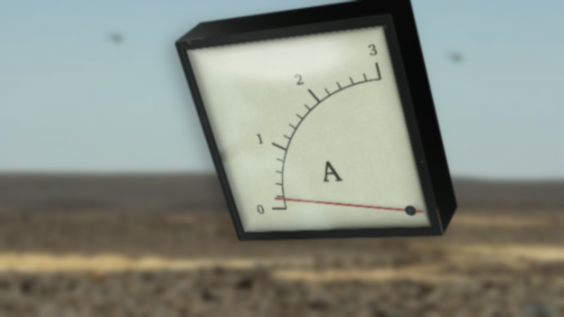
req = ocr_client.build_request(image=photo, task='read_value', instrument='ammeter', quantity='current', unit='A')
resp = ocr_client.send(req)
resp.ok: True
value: 0.2 A
